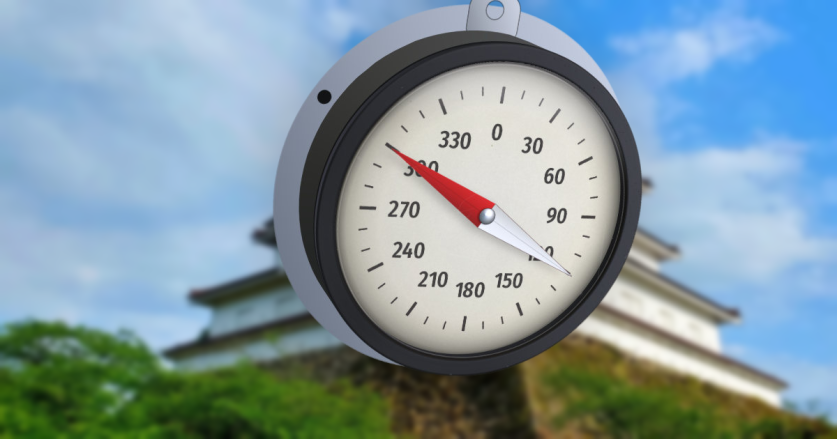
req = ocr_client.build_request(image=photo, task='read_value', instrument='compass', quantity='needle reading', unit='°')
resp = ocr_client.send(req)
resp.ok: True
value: 300 °
